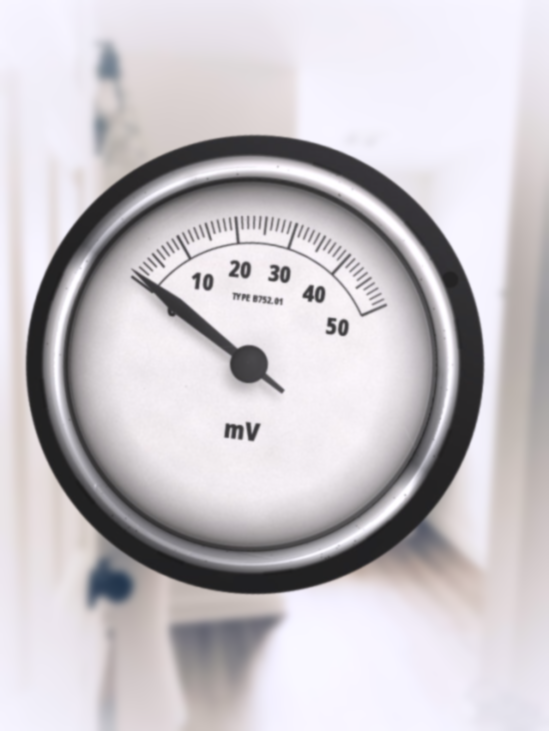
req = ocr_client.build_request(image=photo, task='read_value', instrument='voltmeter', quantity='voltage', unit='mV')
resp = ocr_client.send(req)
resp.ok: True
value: 1 mV
